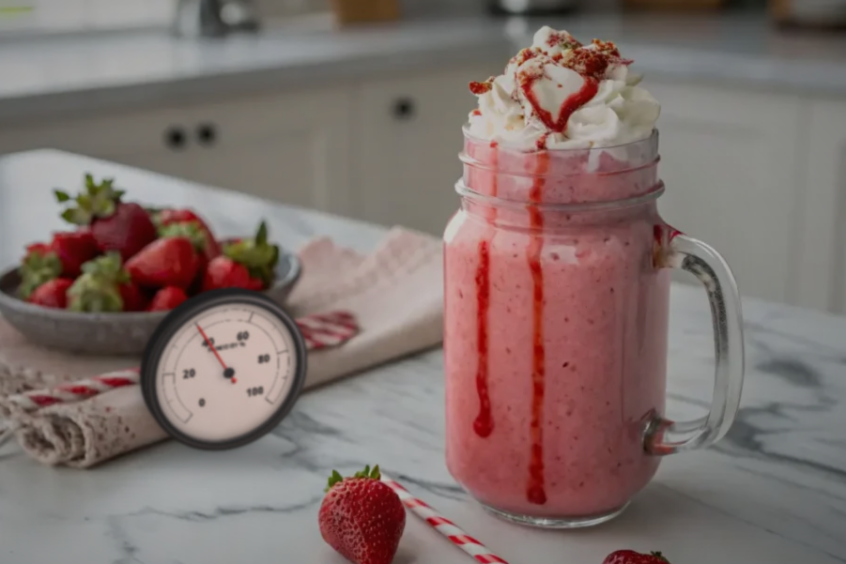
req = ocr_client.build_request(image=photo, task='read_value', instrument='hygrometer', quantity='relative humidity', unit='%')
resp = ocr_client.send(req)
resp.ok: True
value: 40 %
